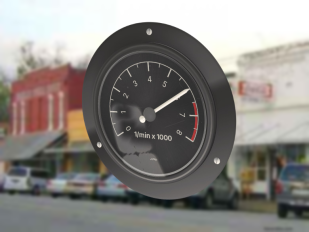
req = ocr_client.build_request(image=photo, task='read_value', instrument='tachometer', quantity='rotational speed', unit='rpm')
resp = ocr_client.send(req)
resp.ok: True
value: 6000 rpm
